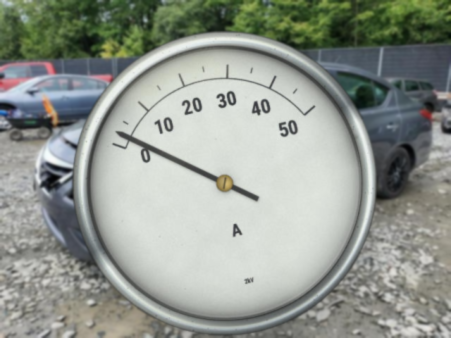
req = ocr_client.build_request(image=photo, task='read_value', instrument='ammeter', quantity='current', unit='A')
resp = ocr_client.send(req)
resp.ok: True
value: 2.5 A
